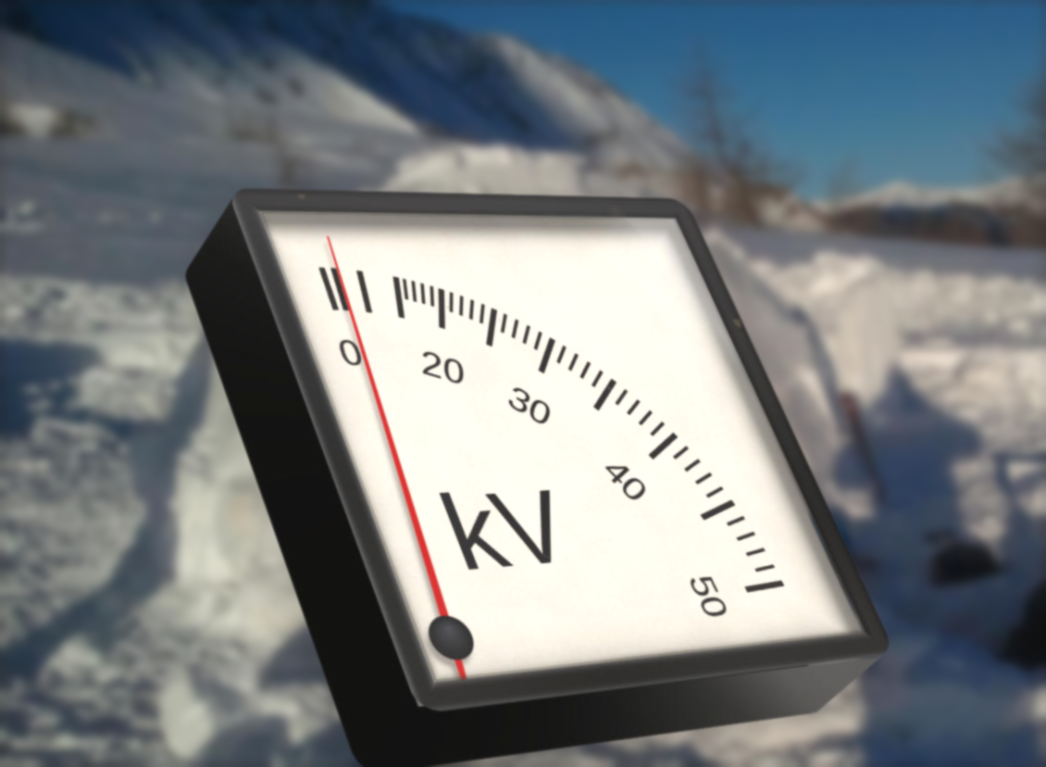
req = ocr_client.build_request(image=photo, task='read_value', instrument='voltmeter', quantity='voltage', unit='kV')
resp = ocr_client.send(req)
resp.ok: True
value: 5 kV
